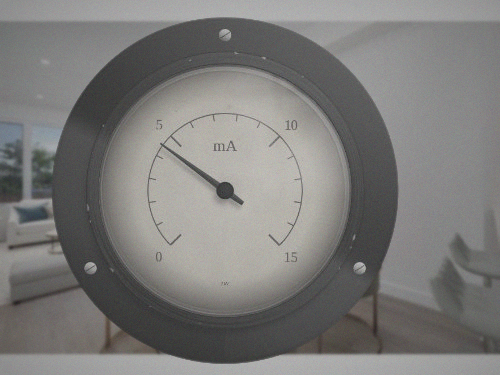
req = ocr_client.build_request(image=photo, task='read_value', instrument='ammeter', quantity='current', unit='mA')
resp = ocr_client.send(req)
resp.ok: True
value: 4.5 mA
